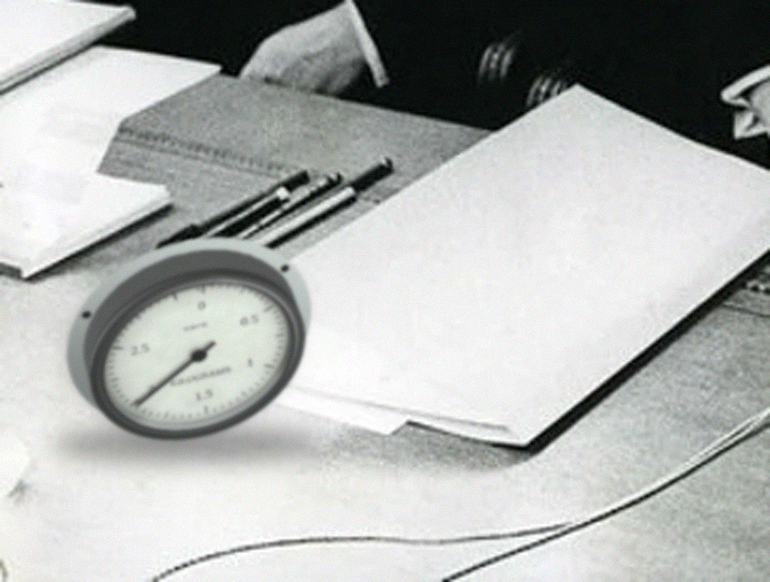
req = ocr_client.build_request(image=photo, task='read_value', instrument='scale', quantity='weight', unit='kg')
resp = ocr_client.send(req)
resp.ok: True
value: 2 kg
